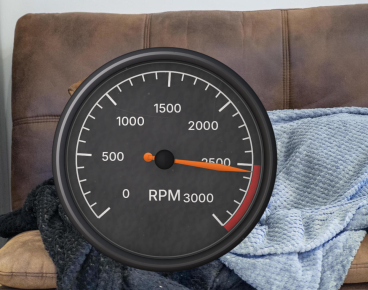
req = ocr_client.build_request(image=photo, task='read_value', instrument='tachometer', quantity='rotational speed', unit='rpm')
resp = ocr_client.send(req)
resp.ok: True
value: 2550 rpm
